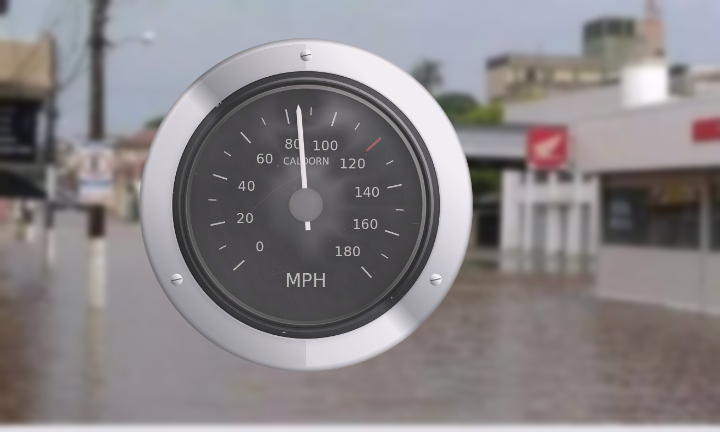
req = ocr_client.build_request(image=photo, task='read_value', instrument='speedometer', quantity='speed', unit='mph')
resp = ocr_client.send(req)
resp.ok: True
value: 85 mph
